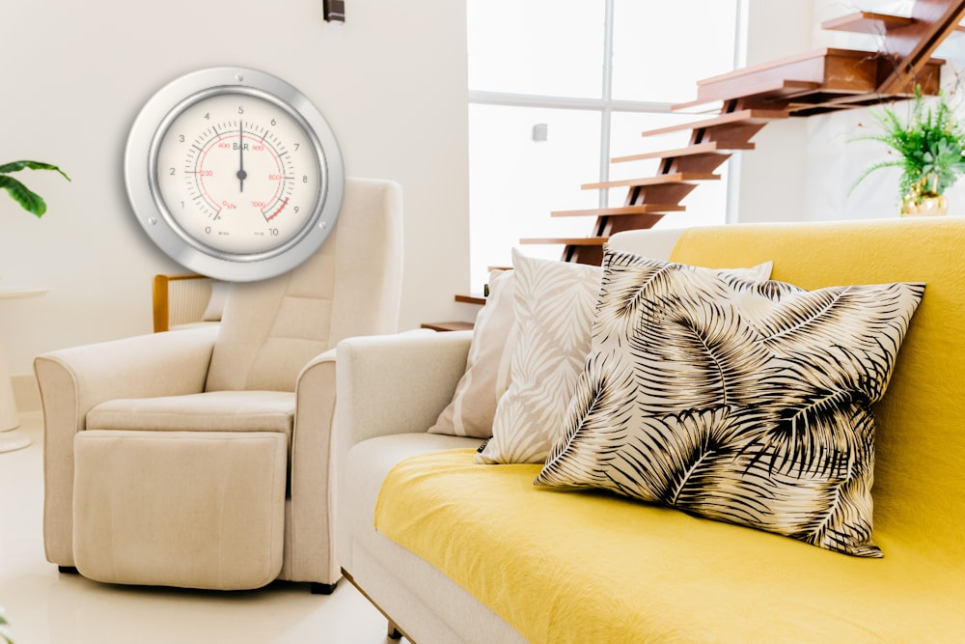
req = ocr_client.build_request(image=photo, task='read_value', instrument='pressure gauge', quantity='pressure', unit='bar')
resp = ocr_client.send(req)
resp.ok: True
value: 5 bar
